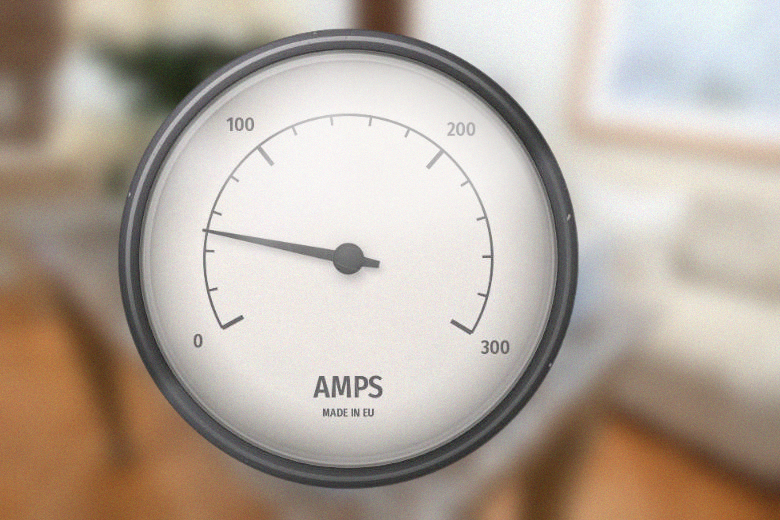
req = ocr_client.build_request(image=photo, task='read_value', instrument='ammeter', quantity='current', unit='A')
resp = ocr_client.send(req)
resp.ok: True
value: 50 A
